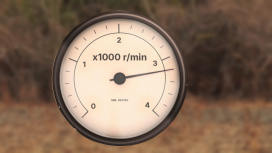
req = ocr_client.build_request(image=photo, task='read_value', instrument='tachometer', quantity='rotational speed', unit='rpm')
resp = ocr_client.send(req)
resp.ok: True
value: 3200 rpm
